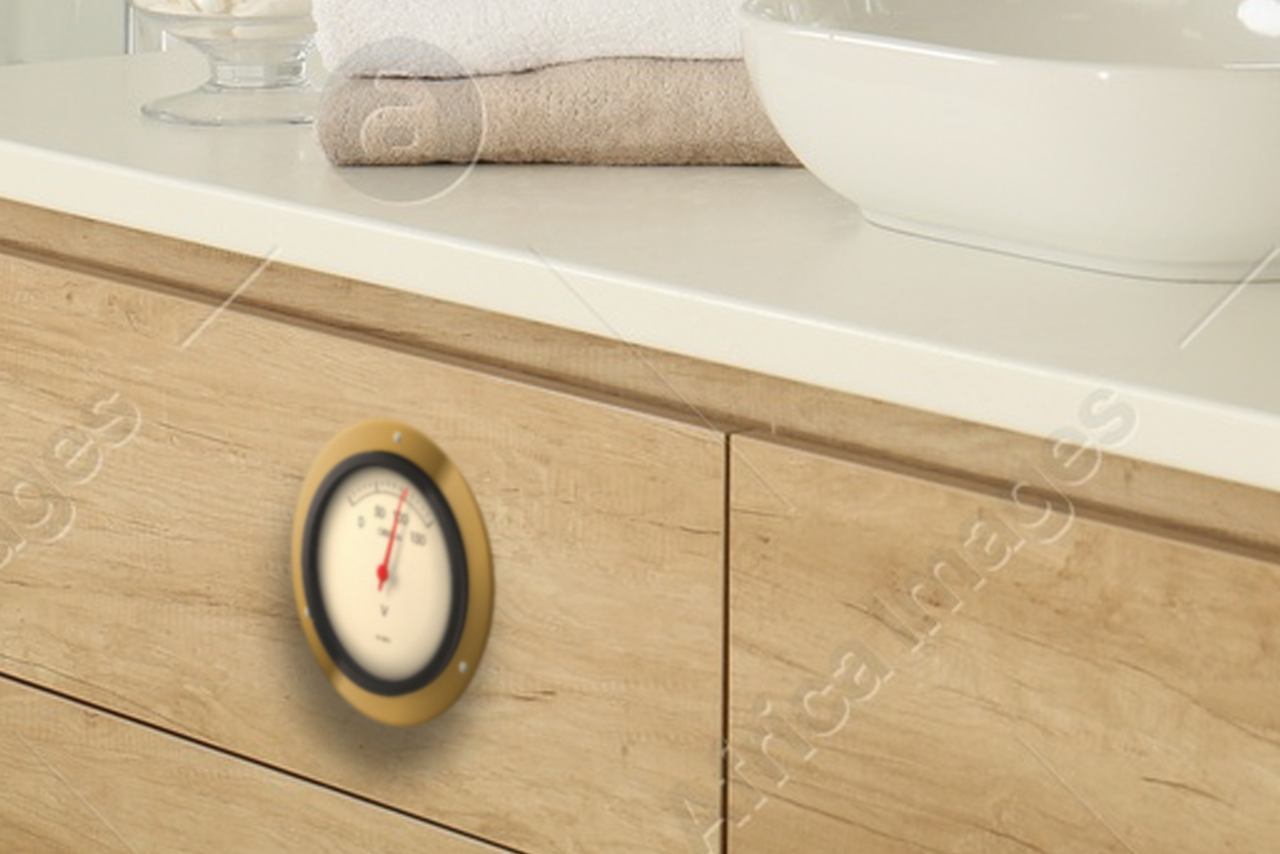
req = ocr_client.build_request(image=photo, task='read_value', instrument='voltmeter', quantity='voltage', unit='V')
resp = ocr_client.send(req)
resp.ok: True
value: 100 V
